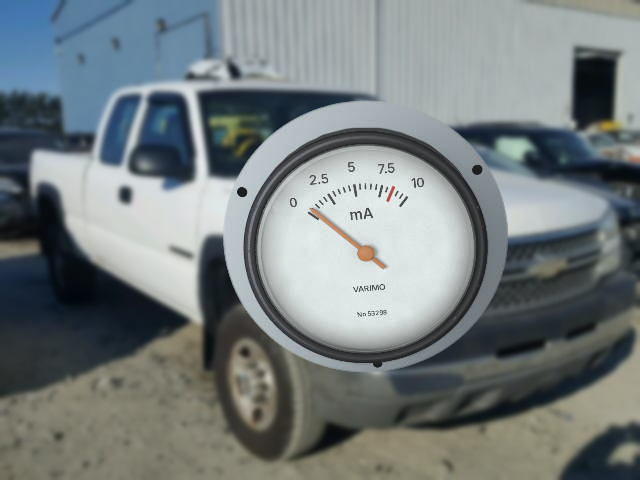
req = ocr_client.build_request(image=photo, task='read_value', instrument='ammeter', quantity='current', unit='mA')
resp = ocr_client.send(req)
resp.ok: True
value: 0.5 mA
